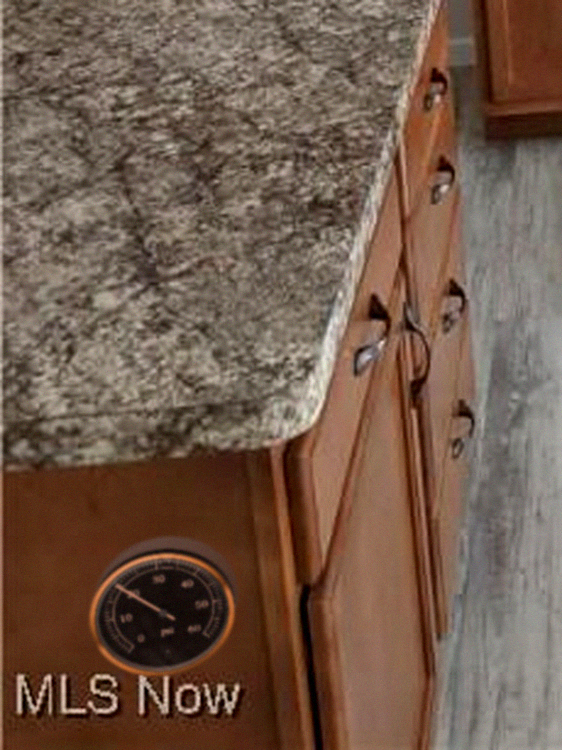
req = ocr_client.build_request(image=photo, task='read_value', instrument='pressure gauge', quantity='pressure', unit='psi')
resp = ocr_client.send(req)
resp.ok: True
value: 20 psi
